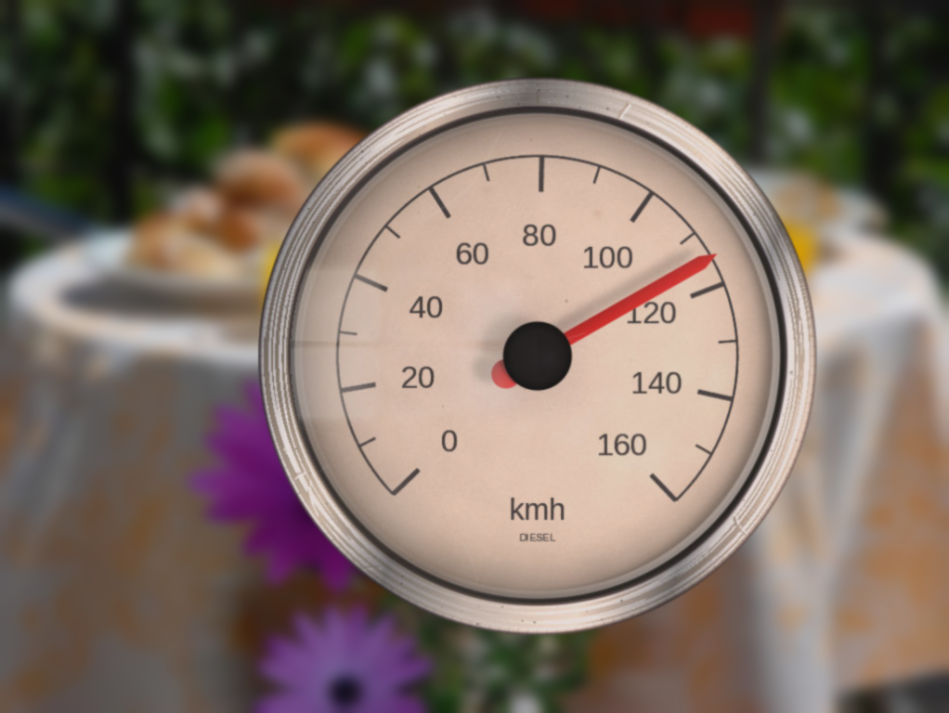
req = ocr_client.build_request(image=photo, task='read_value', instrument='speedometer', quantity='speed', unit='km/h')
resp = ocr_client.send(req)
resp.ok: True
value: 115 km/h
